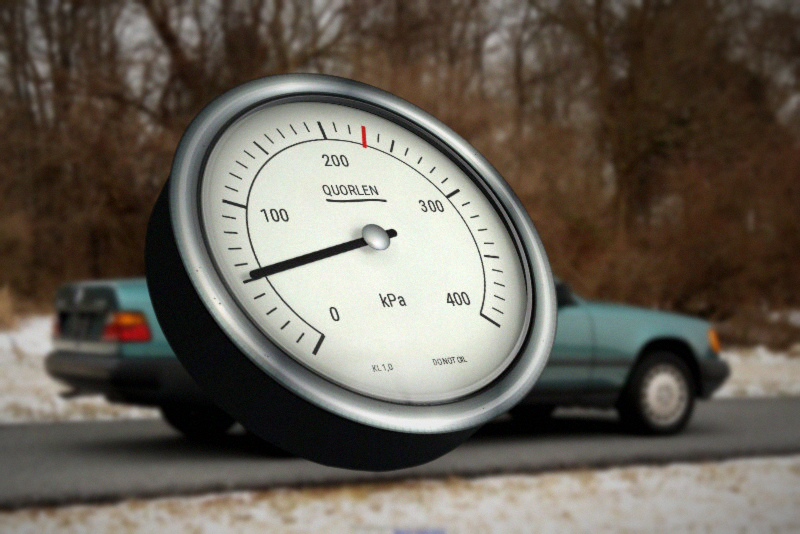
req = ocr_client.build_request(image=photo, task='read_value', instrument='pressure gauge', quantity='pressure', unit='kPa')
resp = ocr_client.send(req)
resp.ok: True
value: 50 kPa
